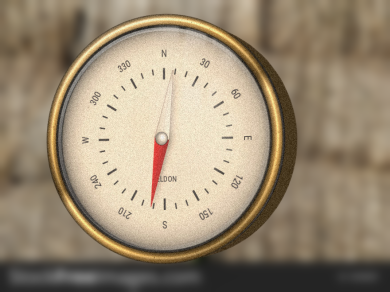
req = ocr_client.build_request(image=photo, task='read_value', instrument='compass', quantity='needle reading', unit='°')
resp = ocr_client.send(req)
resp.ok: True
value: 190 °
